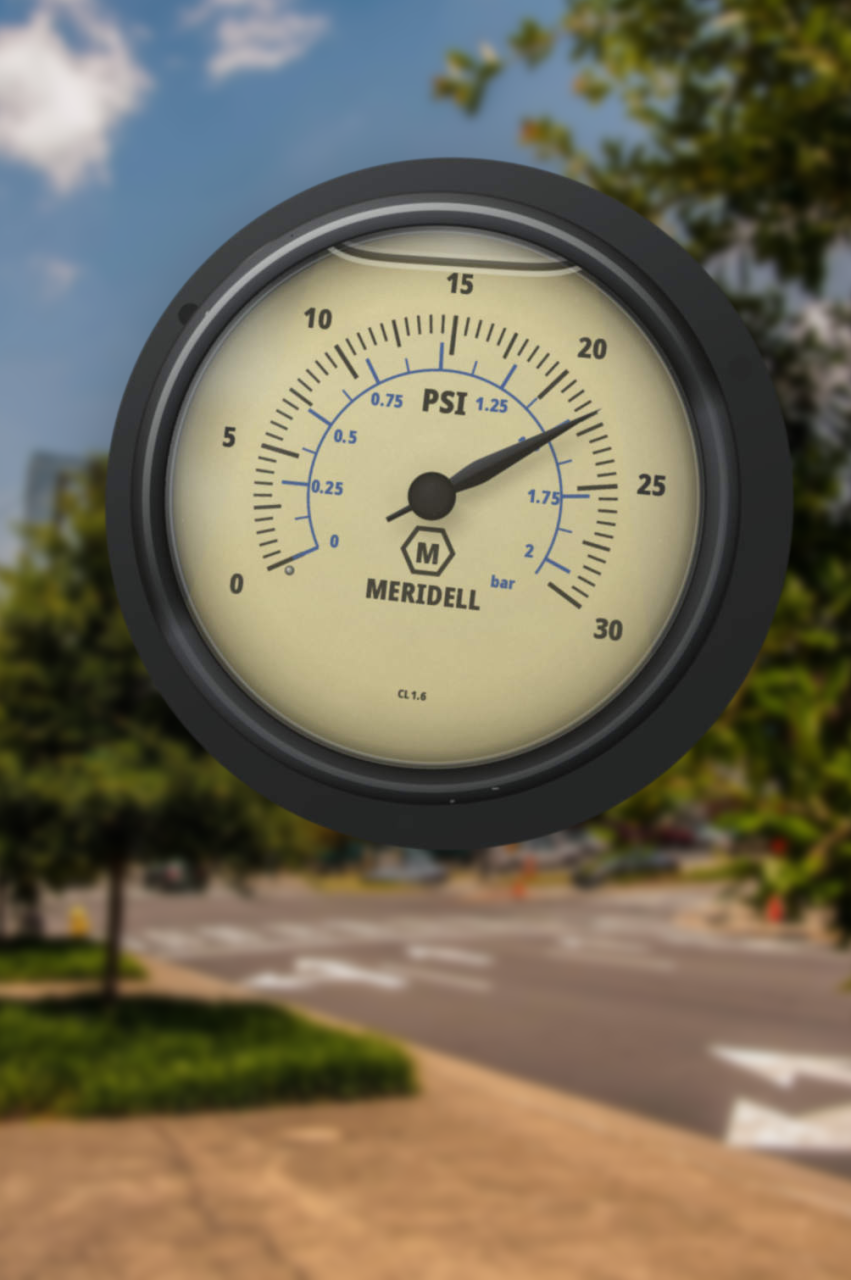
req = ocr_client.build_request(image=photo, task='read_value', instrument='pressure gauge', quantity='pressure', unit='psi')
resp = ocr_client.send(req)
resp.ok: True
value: 22 psi
